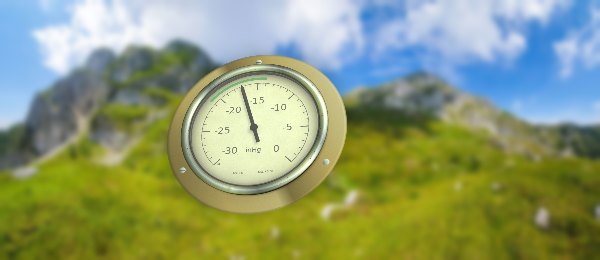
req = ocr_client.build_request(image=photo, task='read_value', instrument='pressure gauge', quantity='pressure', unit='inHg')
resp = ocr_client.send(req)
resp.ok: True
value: -17 inHg
